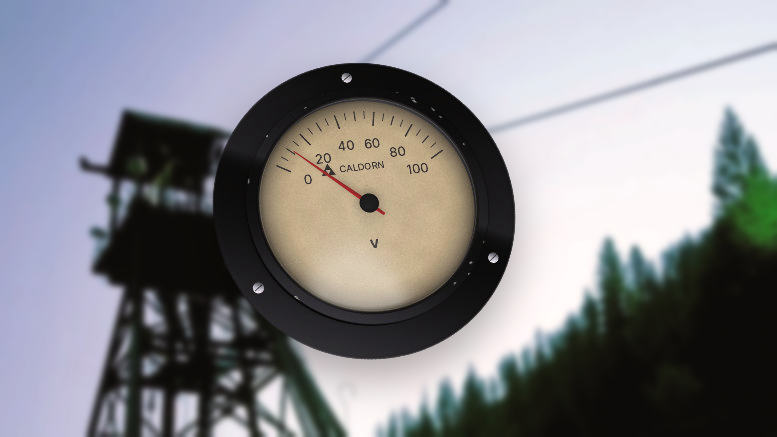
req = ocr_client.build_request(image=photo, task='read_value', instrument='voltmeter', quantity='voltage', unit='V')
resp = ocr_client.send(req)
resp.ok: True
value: 10 V
